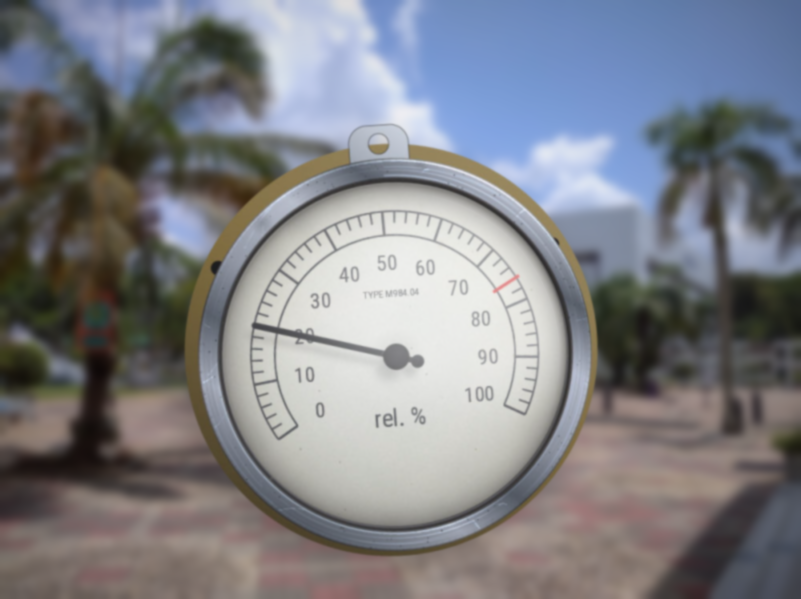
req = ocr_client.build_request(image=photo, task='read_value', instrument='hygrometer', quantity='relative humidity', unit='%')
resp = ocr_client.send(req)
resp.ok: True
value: 20 %
